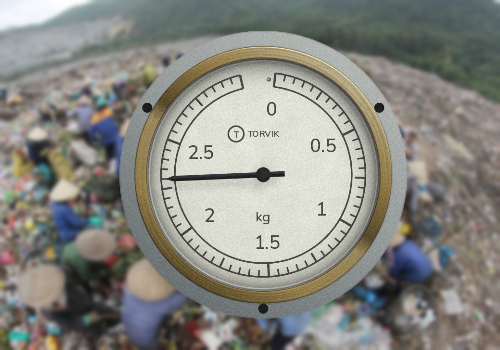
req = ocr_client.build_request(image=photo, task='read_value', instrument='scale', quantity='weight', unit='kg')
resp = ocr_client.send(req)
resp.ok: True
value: 2.3 kg
